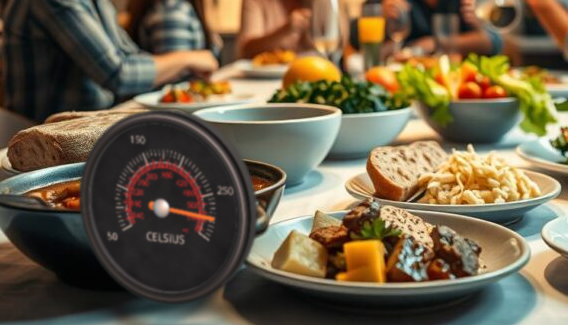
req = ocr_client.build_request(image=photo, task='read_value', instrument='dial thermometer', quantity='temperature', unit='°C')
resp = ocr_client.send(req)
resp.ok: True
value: 275 °C
